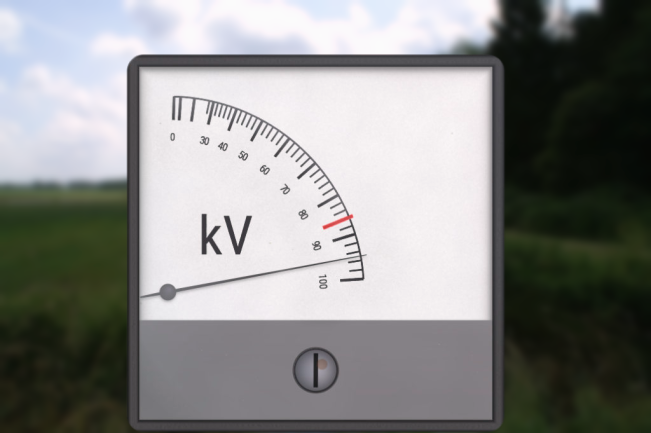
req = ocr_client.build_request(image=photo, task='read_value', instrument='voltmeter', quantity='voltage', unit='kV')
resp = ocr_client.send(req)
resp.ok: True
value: 95 kV
